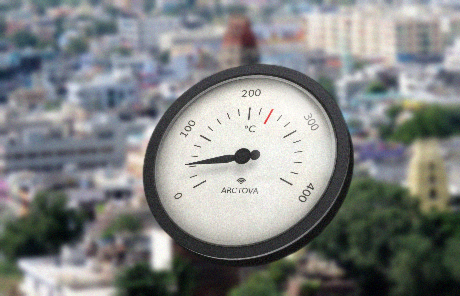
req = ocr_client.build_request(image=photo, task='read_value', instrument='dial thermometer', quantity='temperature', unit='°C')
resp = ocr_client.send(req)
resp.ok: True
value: 40 °C
